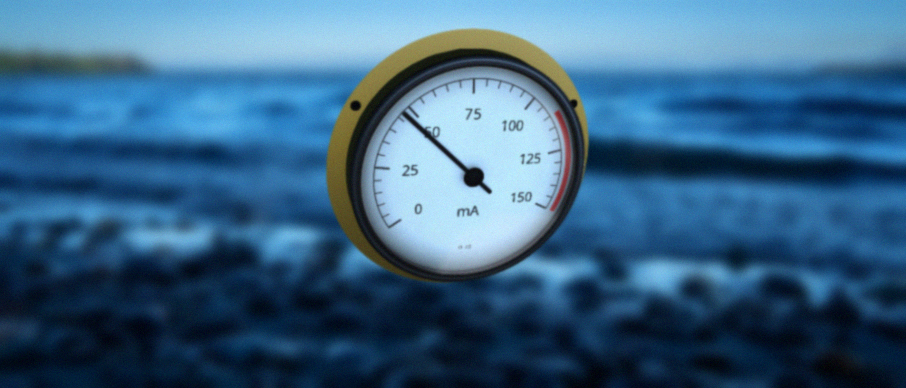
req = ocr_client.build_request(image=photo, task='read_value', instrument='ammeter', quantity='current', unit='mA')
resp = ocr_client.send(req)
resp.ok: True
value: 47.5 mA
